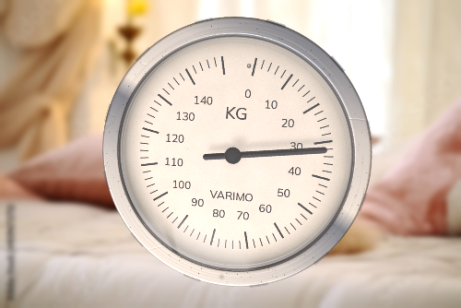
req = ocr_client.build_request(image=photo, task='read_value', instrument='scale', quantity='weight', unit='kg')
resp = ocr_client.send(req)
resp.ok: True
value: 32 kg
